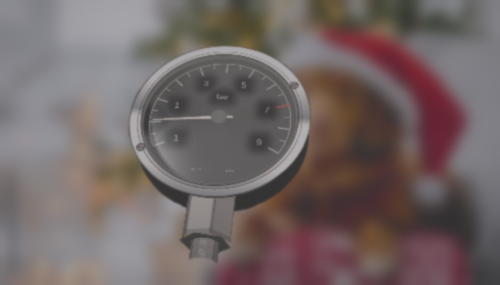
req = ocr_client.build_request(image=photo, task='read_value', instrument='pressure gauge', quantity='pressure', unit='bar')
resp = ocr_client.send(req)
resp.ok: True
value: 0 bar
